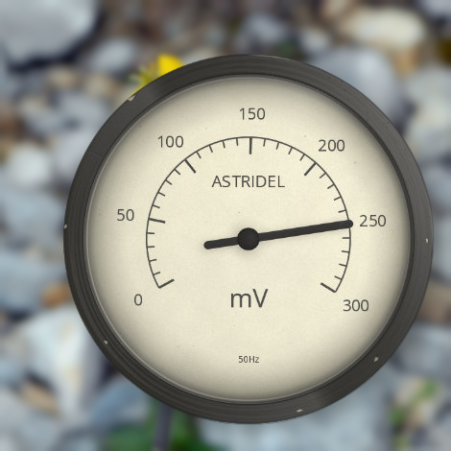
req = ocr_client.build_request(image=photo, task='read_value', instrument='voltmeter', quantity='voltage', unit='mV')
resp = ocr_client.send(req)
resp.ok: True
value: 250 mV
